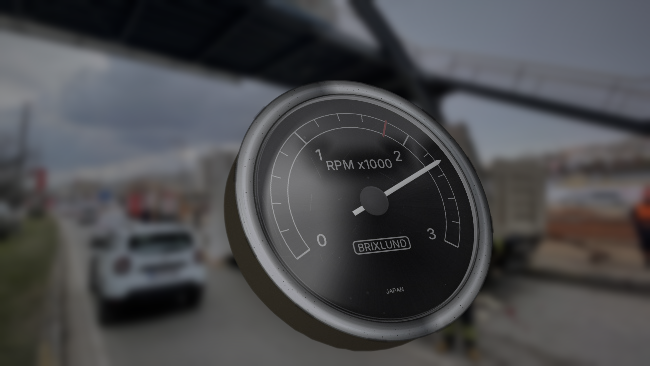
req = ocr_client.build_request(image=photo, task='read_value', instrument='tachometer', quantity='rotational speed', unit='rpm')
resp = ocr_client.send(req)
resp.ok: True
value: 2300 rpm
